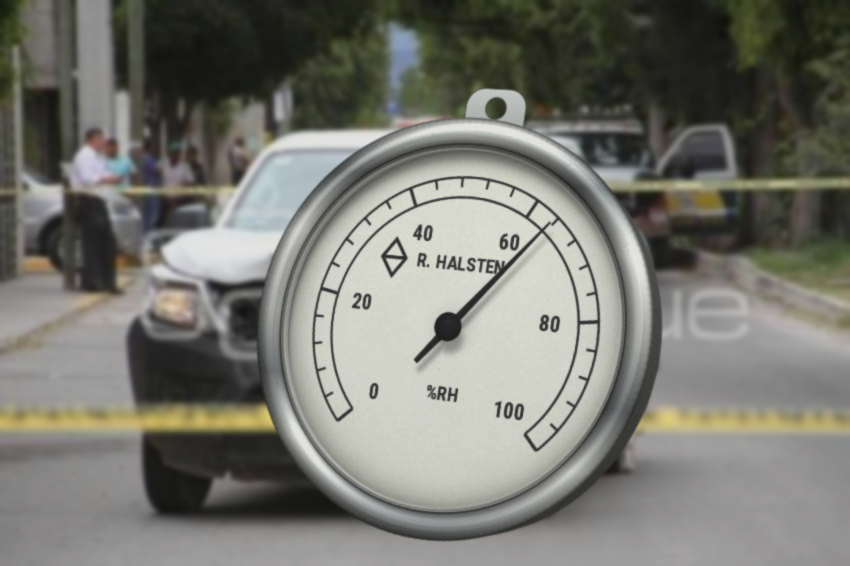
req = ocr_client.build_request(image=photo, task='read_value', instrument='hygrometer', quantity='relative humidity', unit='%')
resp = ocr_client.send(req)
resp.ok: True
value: 64 %
